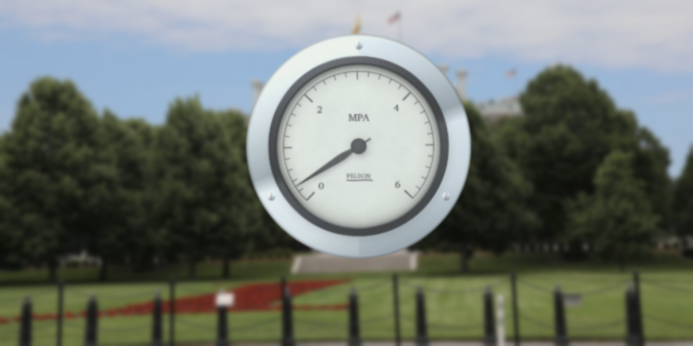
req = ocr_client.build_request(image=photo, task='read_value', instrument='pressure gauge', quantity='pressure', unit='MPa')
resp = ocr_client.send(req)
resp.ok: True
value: 0.3 MPa
